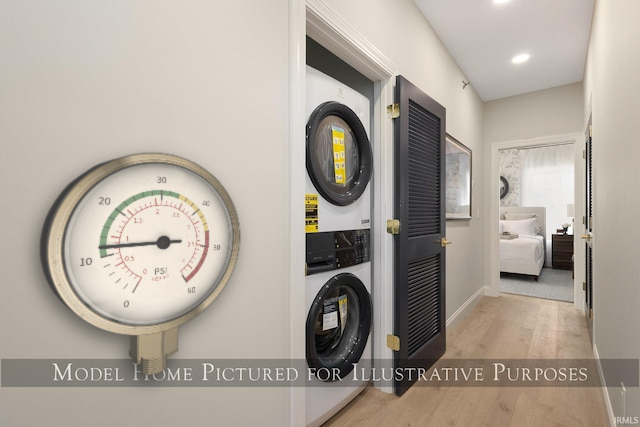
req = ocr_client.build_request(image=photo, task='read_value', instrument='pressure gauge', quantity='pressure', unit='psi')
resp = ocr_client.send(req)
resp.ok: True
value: 12 psi
